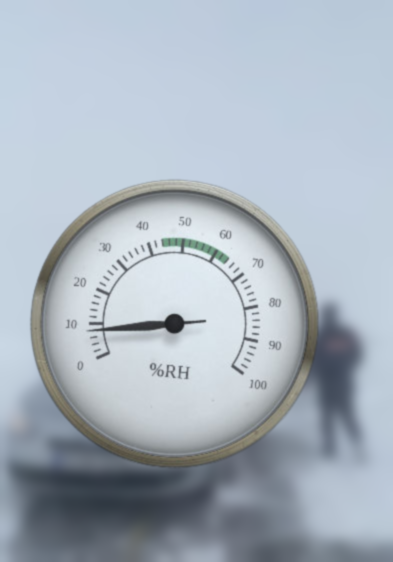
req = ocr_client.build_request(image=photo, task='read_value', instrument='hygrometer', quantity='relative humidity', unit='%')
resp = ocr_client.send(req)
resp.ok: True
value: 8 %
